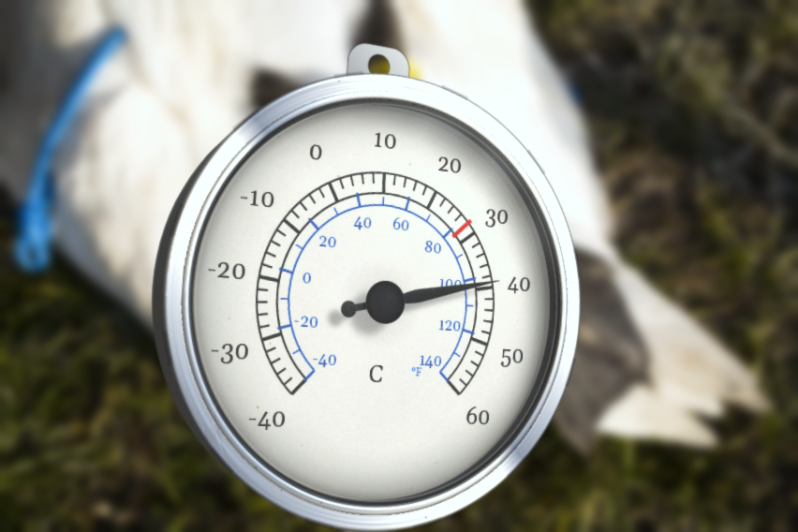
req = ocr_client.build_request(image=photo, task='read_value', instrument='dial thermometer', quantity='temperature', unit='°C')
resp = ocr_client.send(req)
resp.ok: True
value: 39 °C
